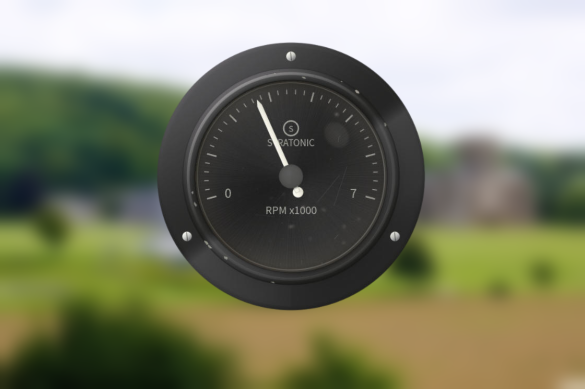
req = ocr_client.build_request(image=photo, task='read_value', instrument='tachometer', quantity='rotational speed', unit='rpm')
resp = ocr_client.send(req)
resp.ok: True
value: 2700 rpm
